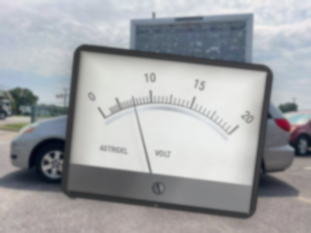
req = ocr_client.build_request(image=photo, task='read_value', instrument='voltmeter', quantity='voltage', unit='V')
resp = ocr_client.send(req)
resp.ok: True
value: 7.5 V
